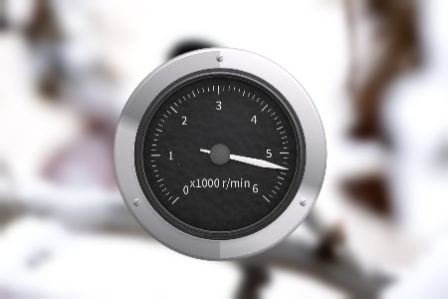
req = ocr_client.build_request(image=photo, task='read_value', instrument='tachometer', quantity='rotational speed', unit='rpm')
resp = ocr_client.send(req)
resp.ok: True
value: 5300 rpm
